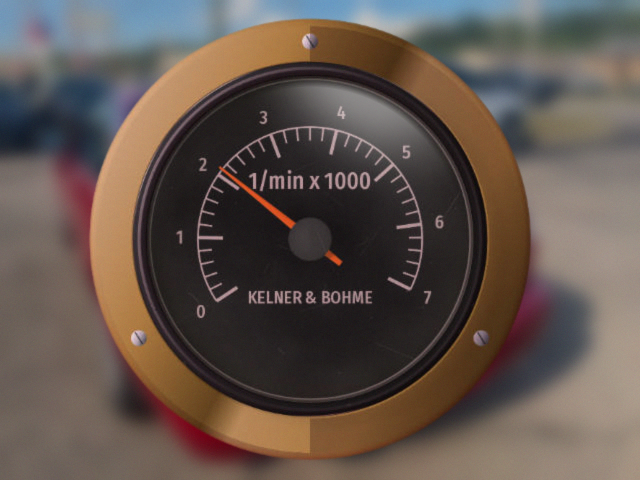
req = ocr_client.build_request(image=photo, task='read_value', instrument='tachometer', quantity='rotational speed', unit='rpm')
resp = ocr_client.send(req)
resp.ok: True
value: 2100 rpm
